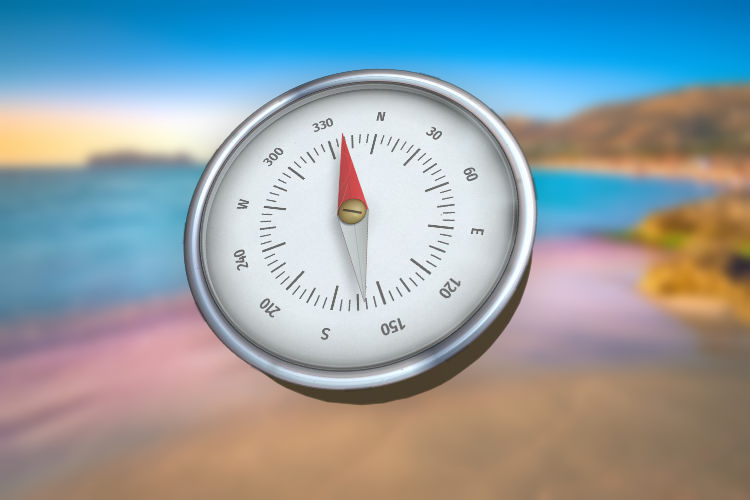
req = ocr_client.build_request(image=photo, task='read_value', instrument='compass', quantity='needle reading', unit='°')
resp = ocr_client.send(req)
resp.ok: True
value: 340 °
